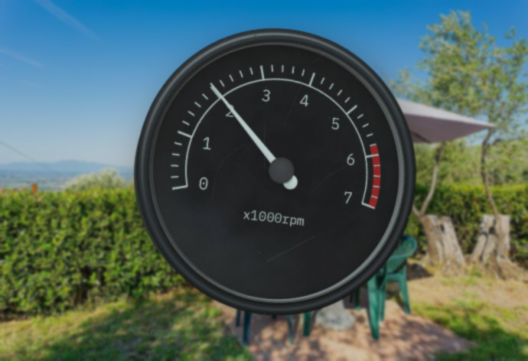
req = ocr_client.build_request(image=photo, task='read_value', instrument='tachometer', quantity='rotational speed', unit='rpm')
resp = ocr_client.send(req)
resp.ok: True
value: 2000 rpm
